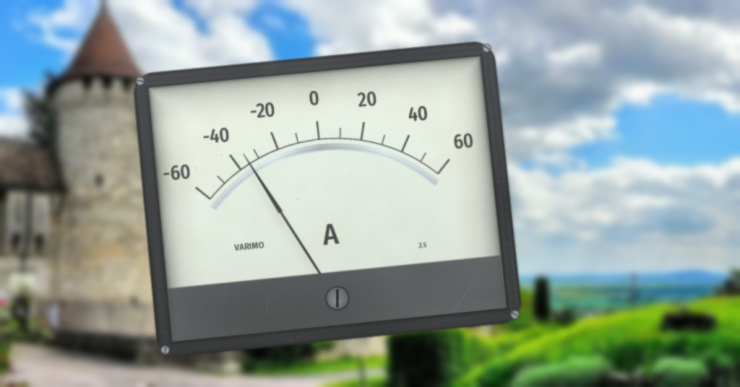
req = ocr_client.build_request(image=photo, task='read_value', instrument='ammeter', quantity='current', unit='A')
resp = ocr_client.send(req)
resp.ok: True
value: -35 A
